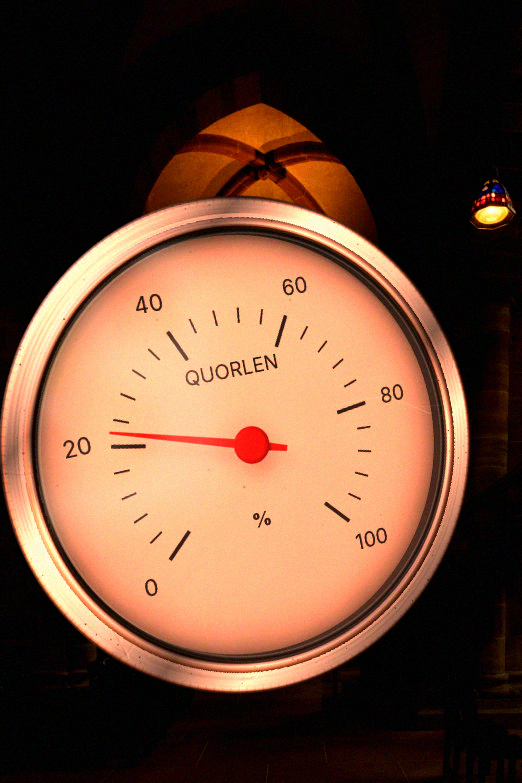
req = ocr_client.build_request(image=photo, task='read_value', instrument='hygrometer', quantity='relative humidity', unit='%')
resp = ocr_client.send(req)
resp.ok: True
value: 22 %
